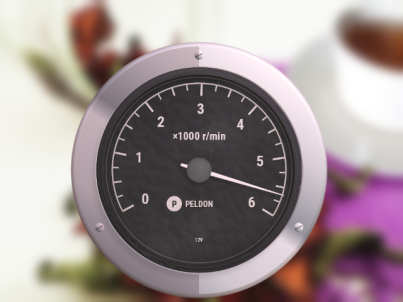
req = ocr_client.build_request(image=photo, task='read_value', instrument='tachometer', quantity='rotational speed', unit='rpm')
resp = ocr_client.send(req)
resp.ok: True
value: 5625 rpm
